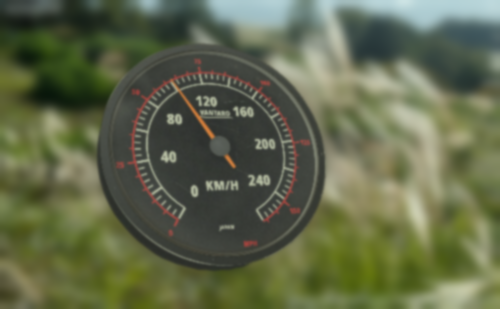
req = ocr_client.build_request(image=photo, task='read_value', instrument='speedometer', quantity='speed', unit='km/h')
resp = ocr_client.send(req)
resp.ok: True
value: 100 km/h
